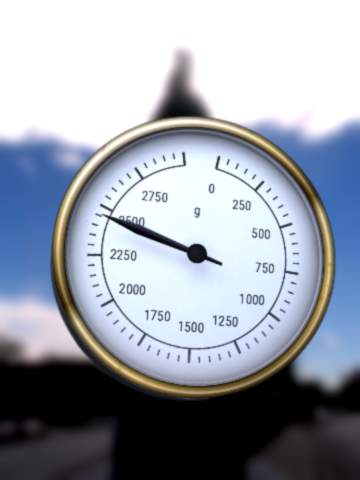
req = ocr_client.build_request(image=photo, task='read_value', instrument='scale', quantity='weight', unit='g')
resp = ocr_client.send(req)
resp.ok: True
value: 2450 g
